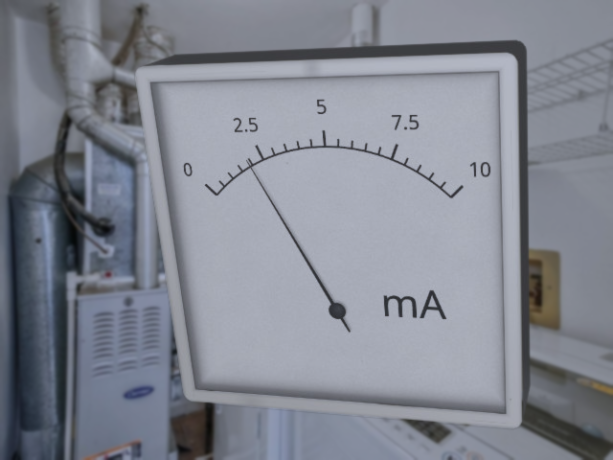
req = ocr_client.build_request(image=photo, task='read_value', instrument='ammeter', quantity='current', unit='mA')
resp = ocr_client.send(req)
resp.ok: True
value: 2 mA
